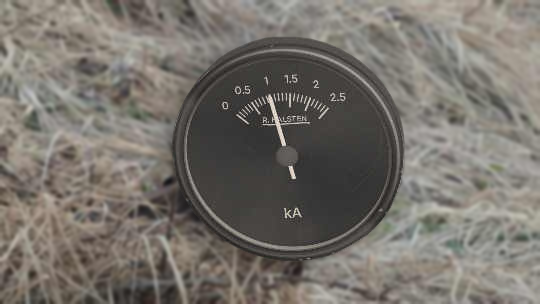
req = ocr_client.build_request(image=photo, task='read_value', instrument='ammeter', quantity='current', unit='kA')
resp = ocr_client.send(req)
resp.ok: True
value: 1 kA
